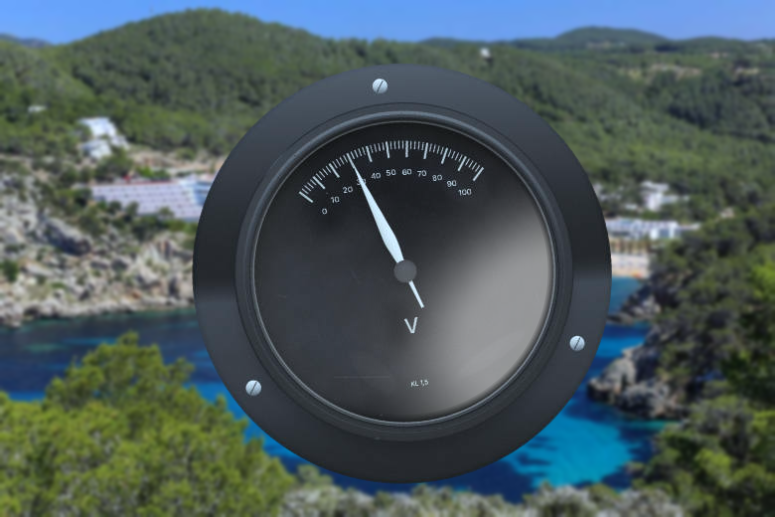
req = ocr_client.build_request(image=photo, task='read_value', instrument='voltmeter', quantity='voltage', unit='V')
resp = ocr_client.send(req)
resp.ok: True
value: 30 V
